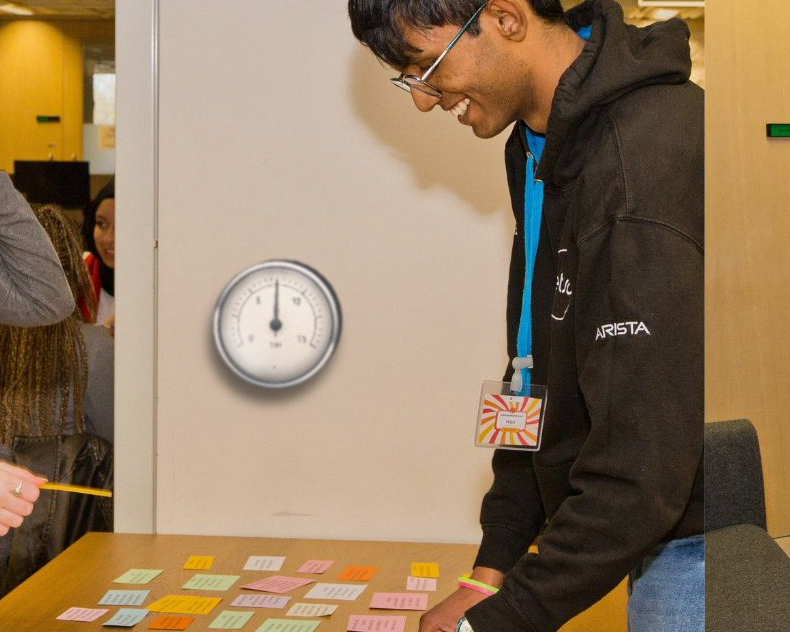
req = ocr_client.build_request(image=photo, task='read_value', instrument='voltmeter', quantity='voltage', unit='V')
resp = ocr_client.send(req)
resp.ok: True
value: 7.5 V
